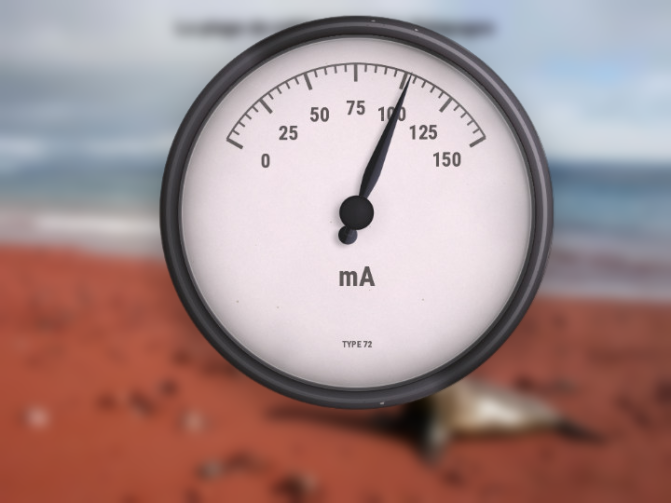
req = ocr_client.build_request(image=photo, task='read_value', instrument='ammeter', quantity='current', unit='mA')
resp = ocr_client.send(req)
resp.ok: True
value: 102.5 mA
